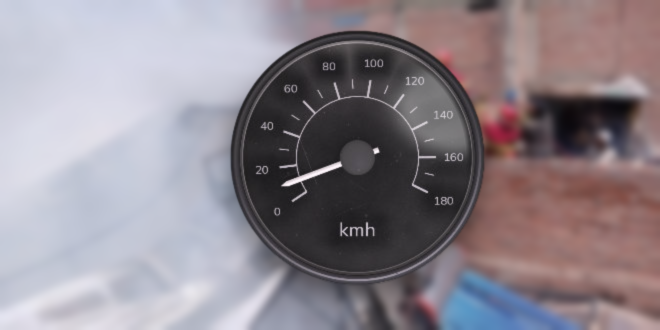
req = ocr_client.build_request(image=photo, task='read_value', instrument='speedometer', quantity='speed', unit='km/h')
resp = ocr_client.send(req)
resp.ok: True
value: 10 km/h
